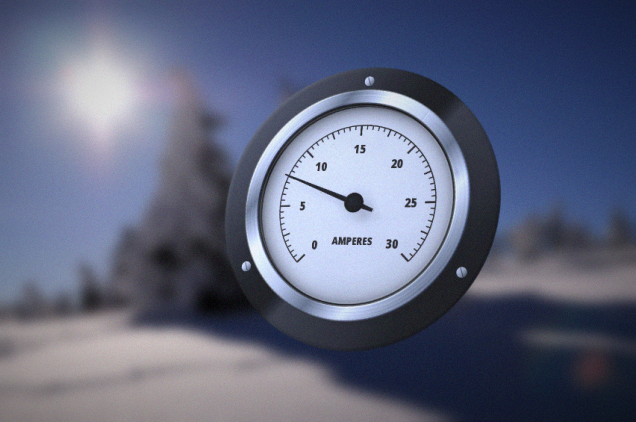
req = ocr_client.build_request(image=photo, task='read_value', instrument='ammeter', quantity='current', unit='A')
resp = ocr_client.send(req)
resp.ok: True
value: 7.5 A
